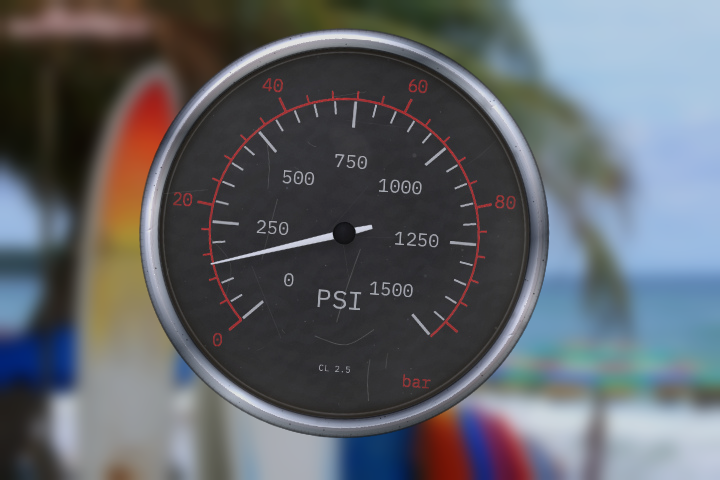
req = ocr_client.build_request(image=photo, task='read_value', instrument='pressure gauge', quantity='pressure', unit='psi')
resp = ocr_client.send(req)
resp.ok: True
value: 150 psi
